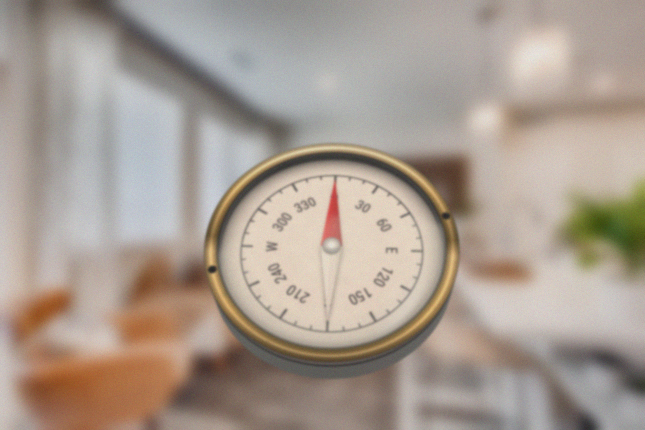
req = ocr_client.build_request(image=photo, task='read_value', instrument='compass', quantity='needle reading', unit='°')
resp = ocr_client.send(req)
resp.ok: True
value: 0 °
